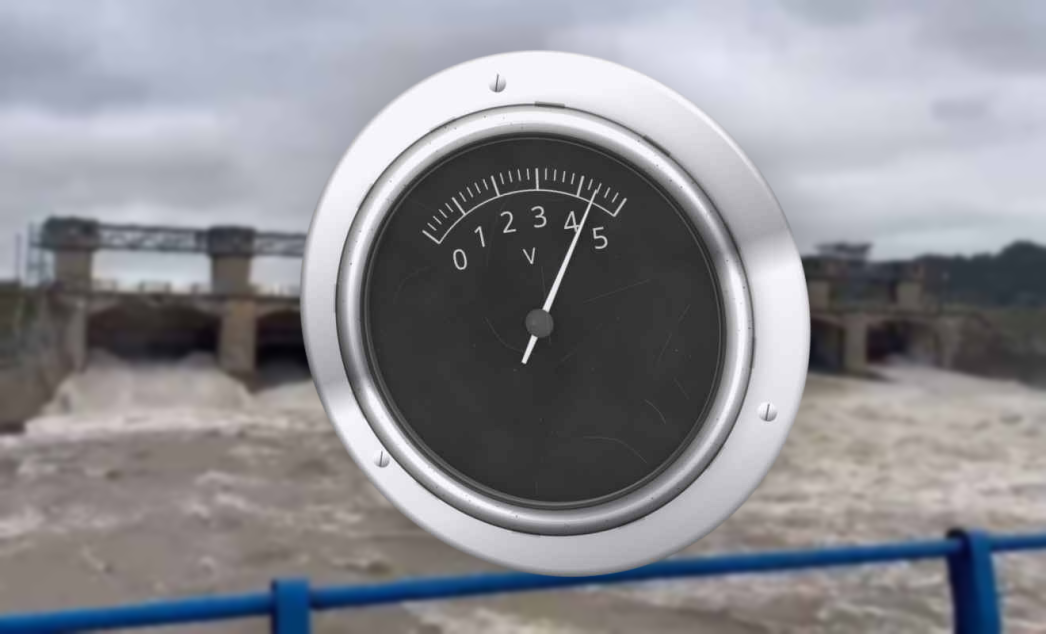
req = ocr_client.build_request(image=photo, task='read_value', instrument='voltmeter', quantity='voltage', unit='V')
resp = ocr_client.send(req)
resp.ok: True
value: 4.4 V
